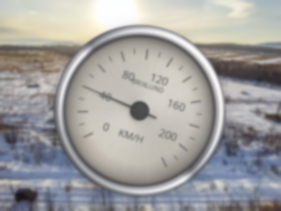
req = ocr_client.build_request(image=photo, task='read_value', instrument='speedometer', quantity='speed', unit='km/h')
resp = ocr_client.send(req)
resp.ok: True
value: 40 km/h
